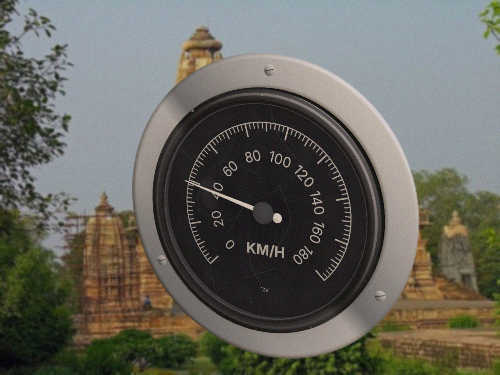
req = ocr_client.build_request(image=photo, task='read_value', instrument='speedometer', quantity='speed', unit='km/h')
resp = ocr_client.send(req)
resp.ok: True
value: 40 km/h
